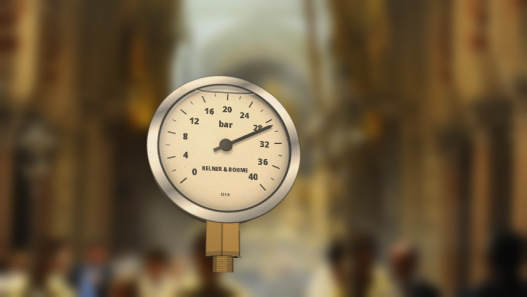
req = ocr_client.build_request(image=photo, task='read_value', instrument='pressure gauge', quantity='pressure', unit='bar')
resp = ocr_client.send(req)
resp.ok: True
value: 29 bar
